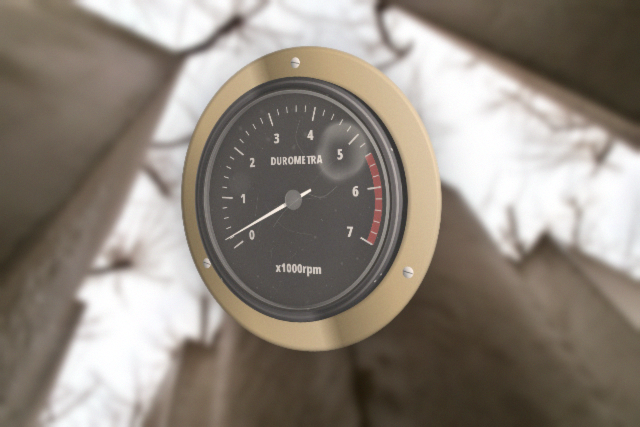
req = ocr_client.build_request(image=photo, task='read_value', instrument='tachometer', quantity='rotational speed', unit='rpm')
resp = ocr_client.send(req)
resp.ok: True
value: 200 rpm
